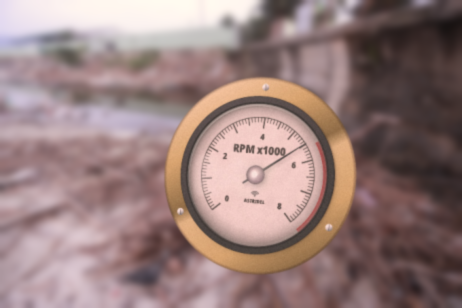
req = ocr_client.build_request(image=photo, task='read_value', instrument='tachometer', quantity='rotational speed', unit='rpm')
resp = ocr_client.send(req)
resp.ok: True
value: 5500 rpm
